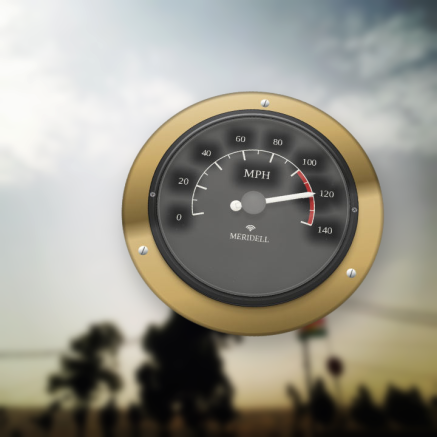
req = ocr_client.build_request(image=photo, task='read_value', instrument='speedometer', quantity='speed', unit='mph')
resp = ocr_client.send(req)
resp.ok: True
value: 120 mph
